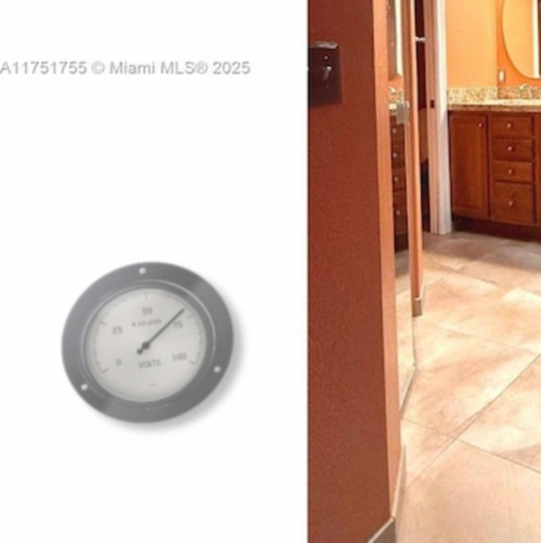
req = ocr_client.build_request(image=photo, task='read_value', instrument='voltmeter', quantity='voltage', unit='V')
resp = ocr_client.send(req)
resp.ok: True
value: 70 V
